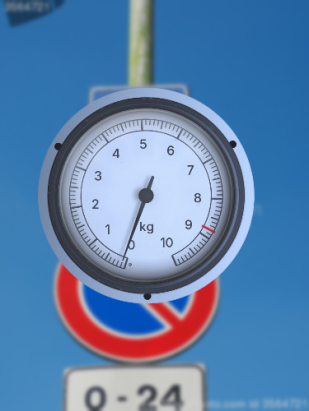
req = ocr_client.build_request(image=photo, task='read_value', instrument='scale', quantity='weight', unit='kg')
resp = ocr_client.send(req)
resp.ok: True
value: 0.1 kg
